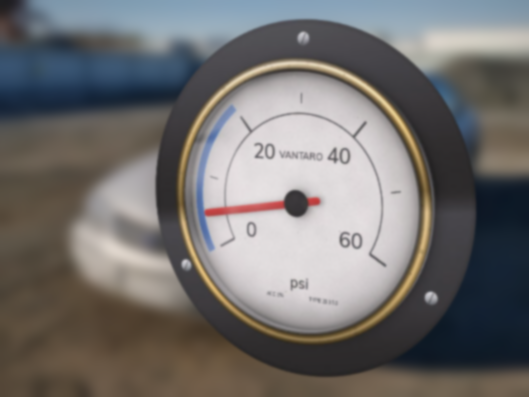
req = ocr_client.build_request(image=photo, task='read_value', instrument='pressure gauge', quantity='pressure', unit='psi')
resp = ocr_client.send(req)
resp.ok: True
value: 5 psi
